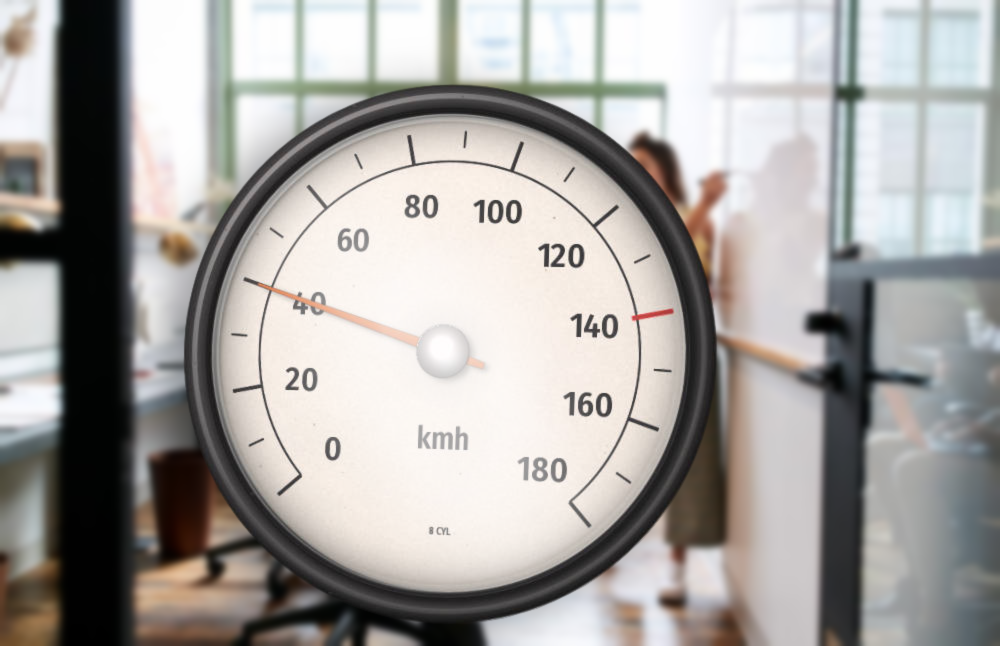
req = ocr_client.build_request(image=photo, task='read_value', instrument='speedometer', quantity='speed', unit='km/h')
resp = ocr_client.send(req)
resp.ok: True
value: 40 km/h
